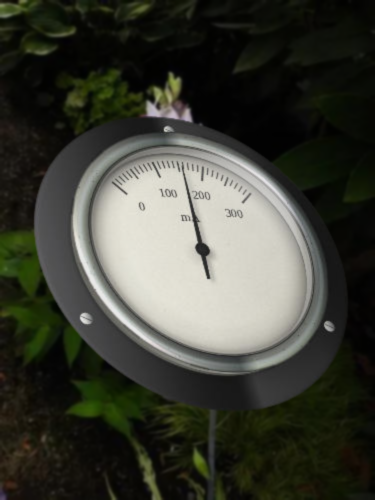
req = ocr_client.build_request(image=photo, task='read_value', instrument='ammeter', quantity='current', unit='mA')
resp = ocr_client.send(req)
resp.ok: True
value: 150 mA
